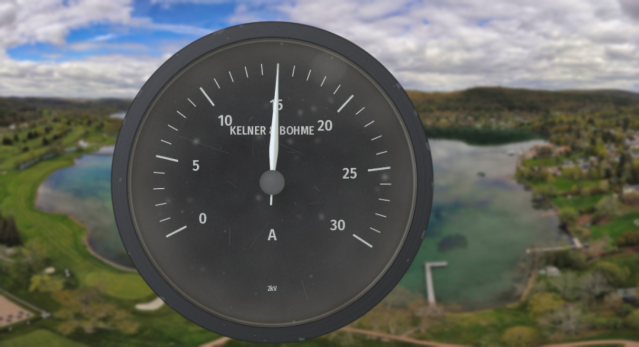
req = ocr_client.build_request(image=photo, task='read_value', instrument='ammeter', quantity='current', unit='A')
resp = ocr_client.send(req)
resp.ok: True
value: 15 A
